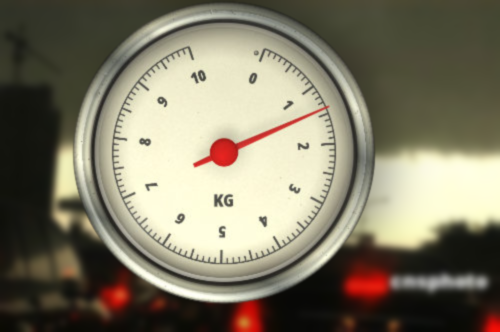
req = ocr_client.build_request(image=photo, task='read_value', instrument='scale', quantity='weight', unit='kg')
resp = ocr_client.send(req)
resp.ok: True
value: 1.4 kg
